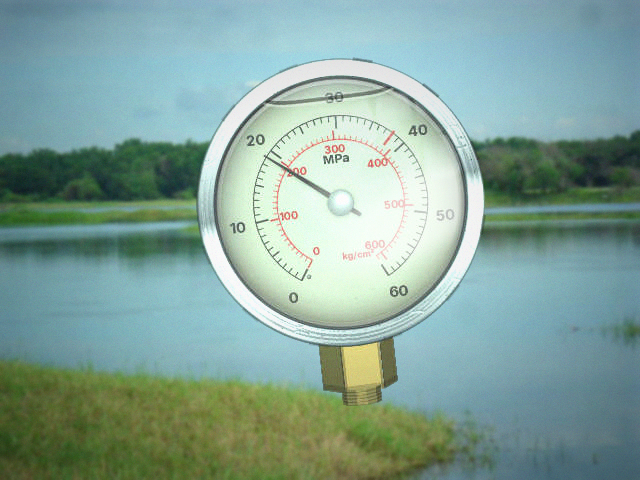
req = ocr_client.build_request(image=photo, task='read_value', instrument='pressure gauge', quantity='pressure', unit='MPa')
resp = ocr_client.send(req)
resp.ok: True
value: 19 MPa
